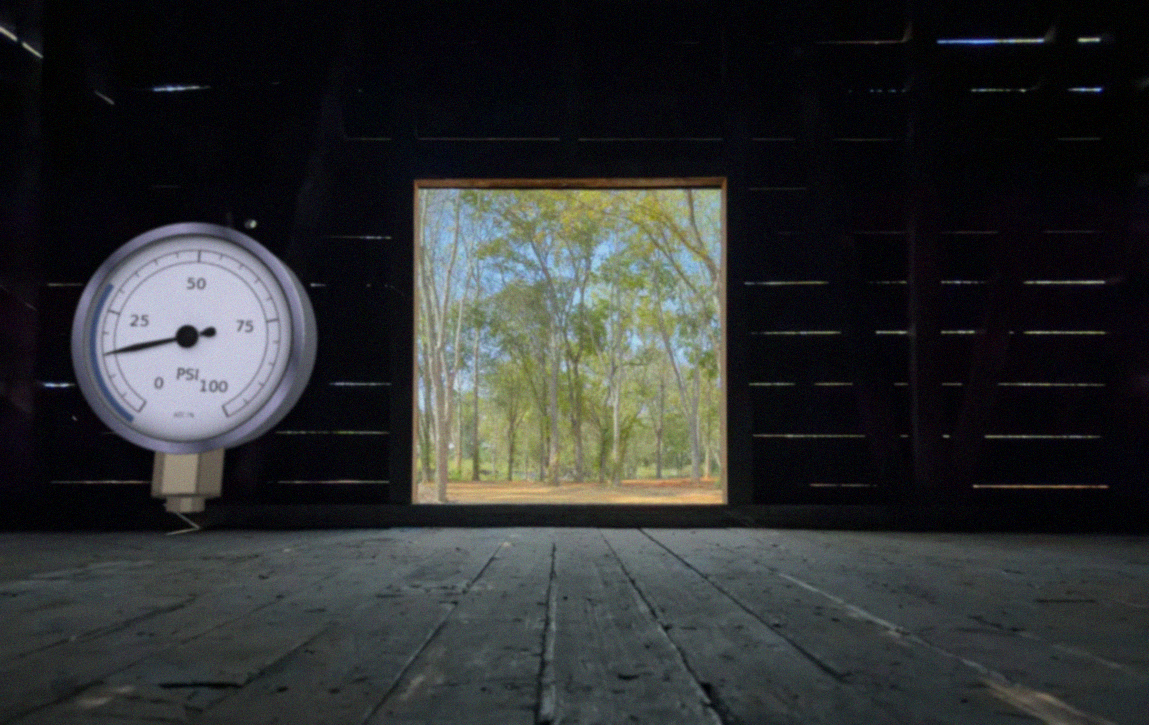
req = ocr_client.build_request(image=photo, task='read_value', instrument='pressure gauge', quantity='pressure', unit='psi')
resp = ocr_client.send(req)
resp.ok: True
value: 15 psi
